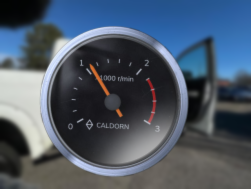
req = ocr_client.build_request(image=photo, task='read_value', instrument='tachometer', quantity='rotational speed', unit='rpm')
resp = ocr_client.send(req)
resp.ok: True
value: 1100 rpm
